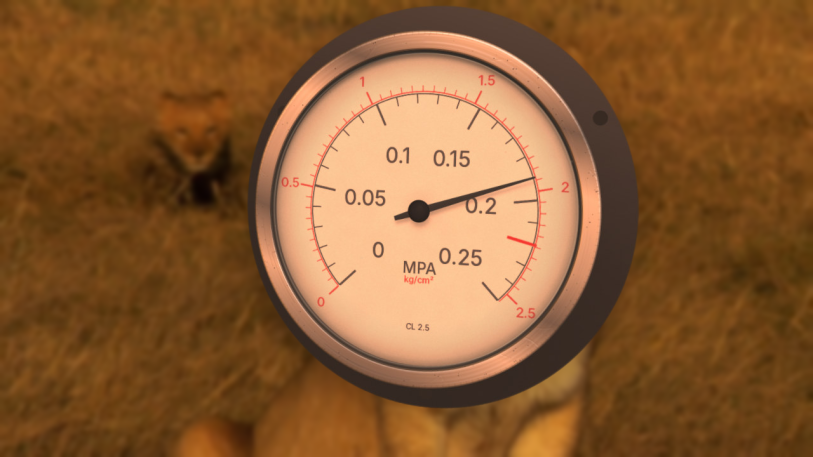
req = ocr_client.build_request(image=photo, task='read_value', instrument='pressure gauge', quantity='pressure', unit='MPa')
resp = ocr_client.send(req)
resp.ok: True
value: 0.19 MPa
